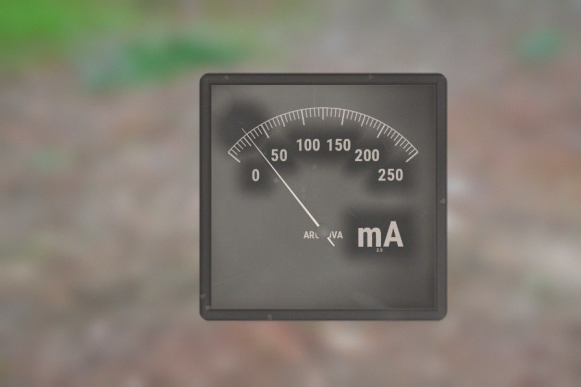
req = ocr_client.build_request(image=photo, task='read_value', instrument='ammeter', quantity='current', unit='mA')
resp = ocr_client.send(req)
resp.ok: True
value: 30 mA
